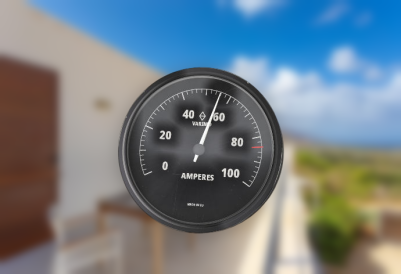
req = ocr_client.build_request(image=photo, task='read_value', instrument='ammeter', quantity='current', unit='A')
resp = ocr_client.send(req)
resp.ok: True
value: 56 A
